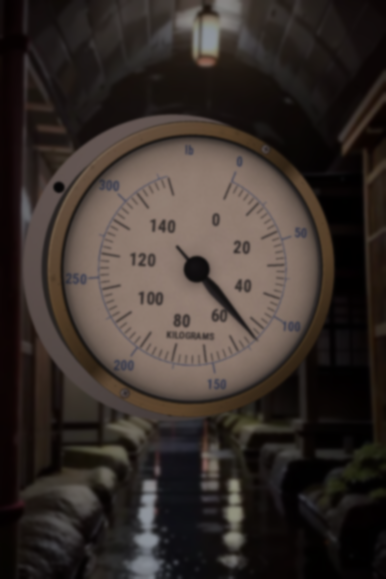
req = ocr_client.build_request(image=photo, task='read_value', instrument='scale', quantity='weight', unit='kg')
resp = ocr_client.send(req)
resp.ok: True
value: 54 kg
